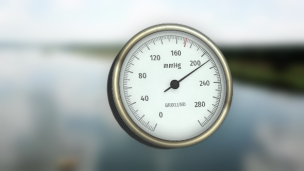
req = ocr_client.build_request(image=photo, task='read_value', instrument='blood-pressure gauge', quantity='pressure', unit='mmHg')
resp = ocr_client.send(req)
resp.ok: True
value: 210 mmHg
